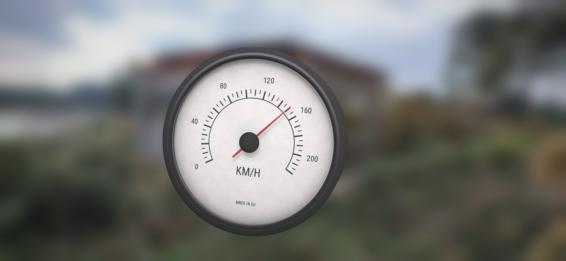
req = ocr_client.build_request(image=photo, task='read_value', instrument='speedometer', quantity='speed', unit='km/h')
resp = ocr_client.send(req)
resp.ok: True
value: 150 km/h
